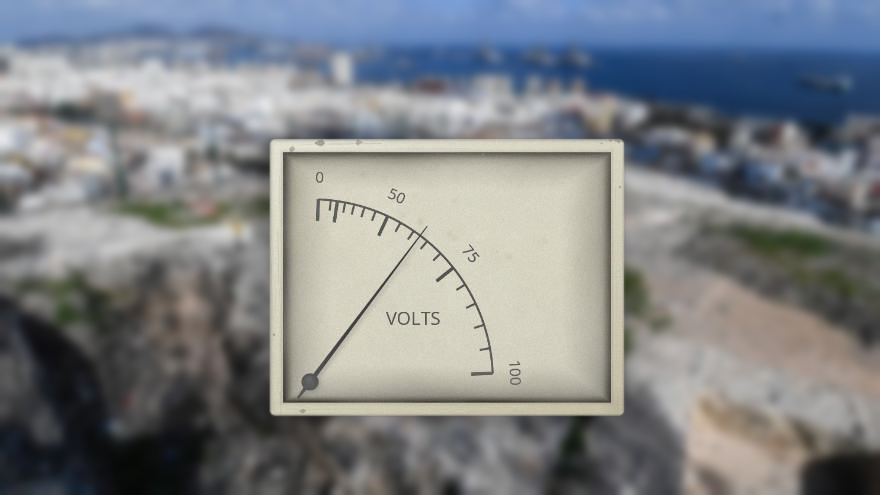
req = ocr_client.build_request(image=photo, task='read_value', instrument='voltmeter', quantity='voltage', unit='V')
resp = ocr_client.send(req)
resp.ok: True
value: 62.5 V
